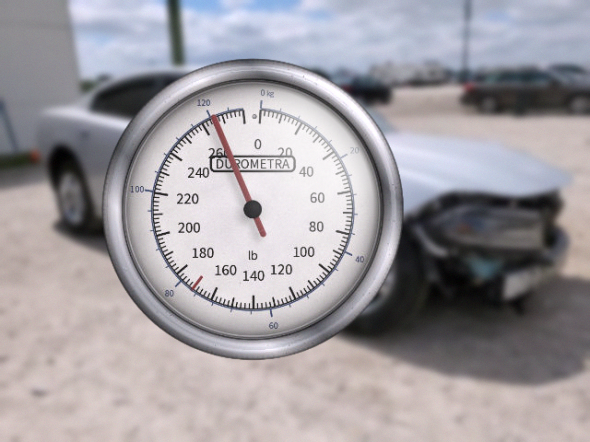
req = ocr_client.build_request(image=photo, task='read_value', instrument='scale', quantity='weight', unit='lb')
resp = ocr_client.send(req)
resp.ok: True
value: 266 lb
